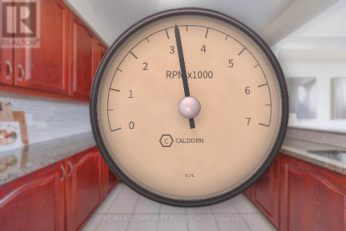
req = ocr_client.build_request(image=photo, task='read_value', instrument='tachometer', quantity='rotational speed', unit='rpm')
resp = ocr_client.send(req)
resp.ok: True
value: 3250 rpm
